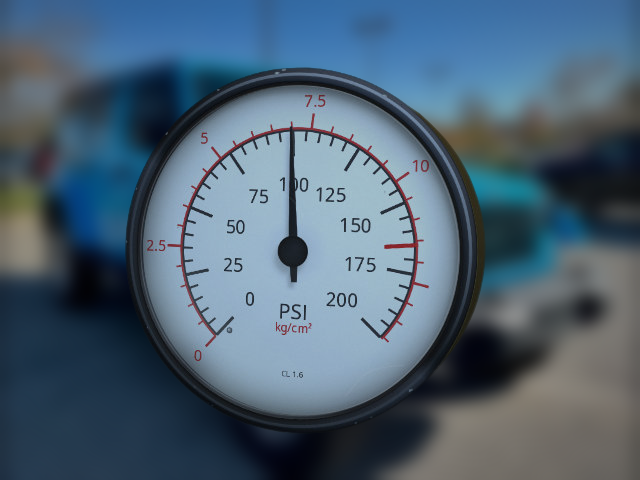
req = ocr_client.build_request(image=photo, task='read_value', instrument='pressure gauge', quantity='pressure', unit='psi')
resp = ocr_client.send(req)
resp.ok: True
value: 100 psi
